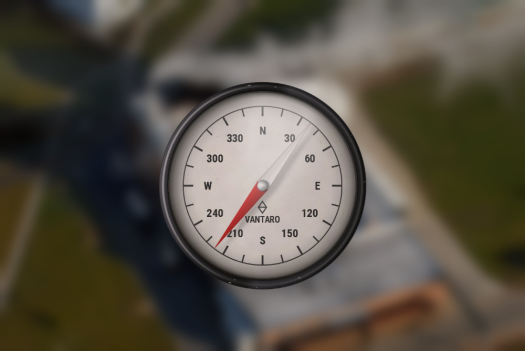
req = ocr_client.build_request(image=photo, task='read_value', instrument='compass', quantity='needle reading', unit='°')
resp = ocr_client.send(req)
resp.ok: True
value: 217.5 °
